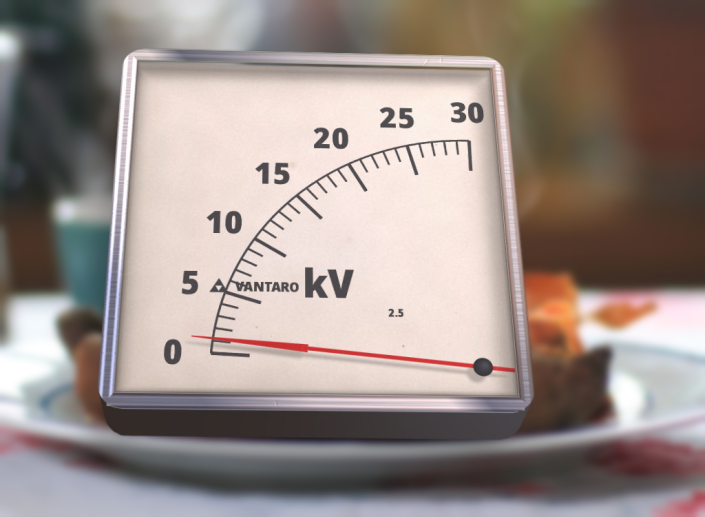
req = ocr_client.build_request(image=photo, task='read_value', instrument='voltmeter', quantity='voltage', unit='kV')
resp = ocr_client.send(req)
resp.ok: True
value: 1 kV
